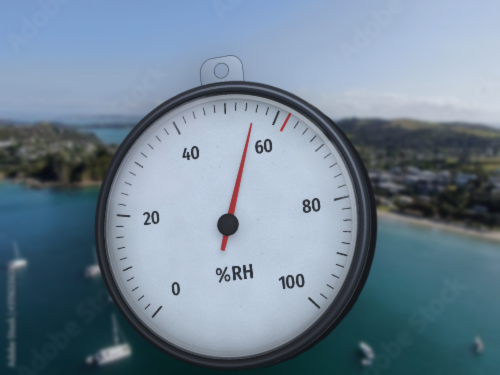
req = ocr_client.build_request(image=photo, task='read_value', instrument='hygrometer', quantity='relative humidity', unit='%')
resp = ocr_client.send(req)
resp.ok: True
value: 56 %
